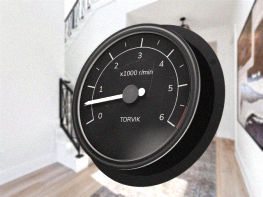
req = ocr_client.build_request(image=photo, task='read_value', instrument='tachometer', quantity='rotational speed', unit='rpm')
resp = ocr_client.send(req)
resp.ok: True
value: 500 rpm
